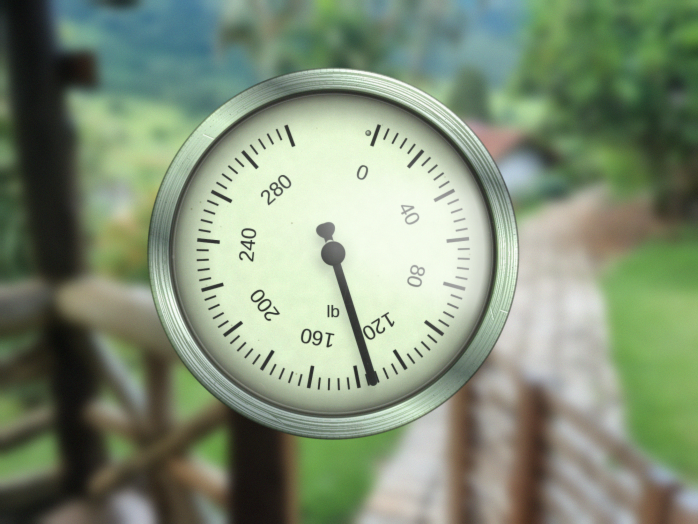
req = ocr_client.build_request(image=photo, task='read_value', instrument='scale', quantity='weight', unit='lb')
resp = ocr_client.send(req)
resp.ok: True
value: 134 lb
